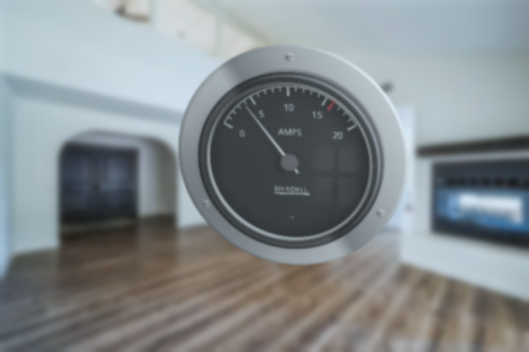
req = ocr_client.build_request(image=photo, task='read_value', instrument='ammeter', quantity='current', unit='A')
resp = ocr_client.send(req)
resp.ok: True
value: 4 A
